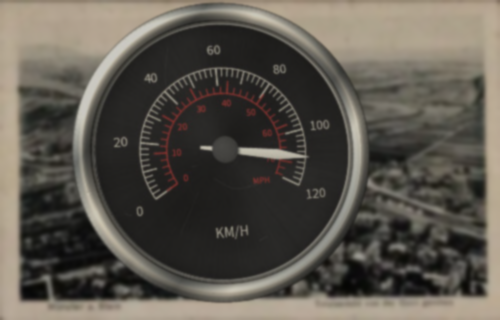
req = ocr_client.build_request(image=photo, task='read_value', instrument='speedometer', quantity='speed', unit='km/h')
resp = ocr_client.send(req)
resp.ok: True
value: 110 km/h
